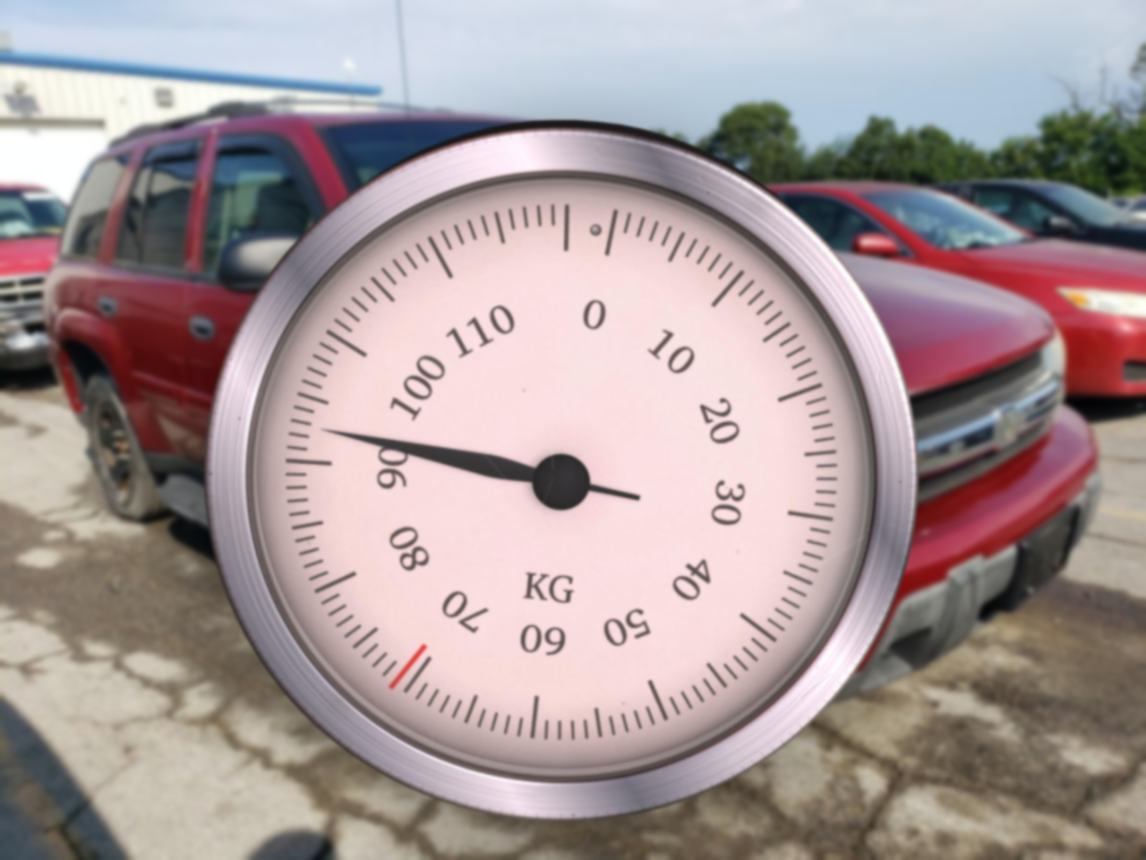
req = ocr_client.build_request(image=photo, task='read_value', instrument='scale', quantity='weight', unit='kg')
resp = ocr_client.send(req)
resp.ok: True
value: 93 kg
